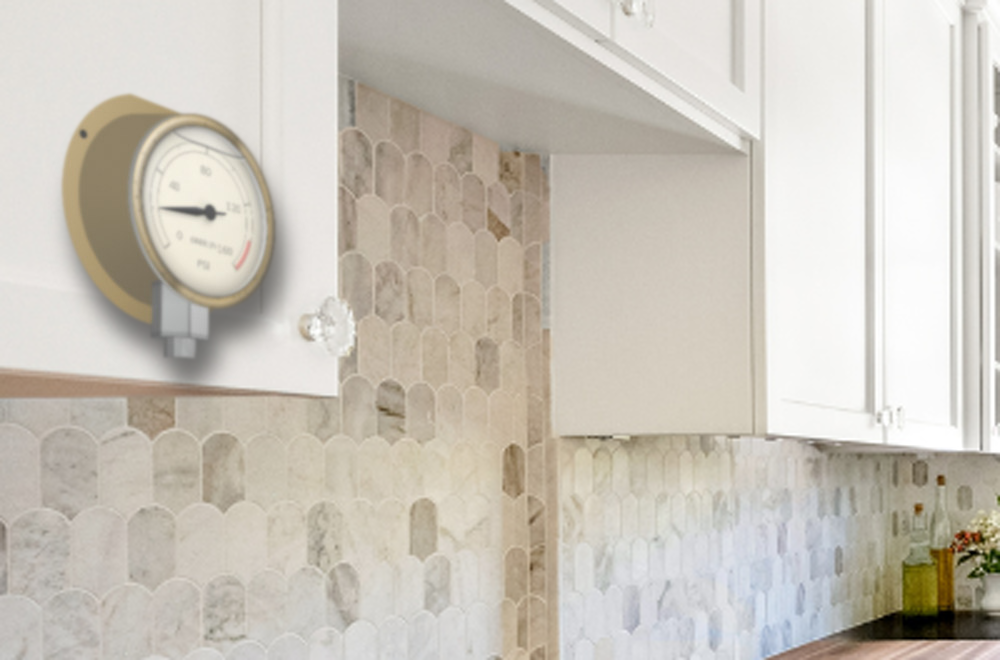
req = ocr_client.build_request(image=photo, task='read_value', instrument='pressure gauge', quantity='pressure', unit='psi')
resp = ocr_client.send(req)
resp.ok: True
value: 20 psi
